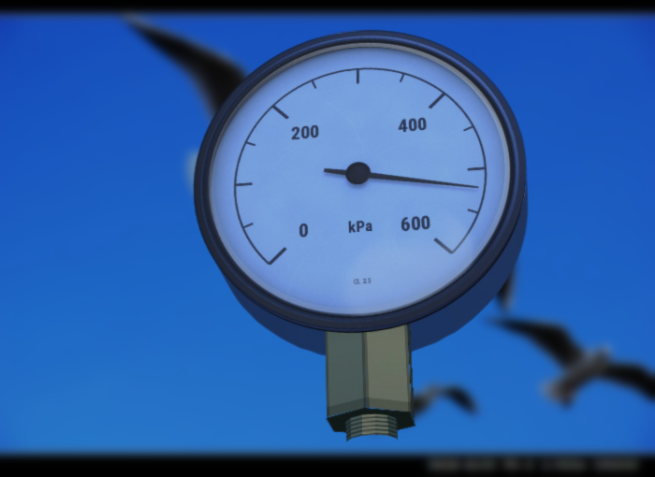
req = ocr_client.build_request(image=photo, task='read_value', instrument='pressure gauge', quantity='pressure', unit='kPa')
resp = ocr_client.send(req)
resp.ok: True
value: 525 kPa
